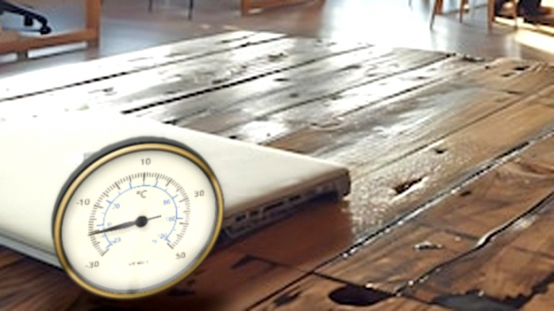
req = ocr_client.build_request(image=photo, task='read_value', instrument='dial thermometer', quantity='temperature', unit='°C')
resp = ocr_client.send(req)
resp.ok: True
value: -20 °C
